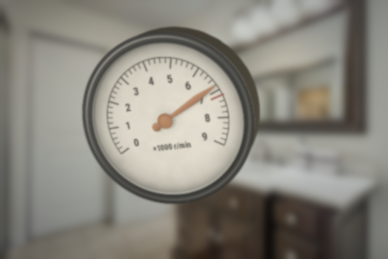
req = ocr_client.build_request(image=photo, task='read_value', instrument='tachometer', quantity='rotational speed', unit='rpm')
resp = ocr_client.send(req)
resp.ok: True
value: 6800 rpm
